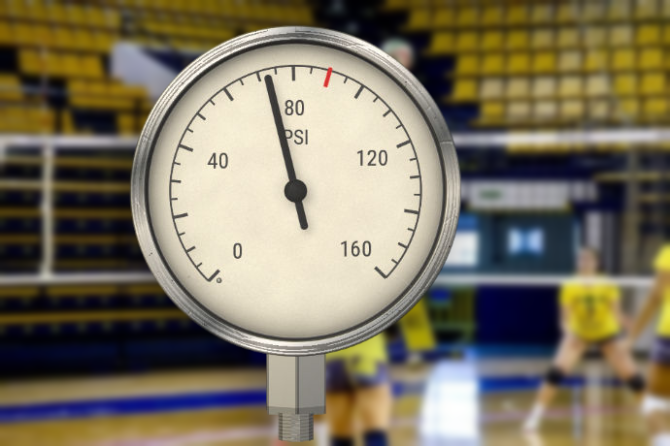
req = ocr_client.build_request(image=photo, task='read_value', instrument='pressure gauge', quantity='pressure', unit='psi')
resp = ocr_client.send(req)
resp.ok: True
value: 72.5 psi
